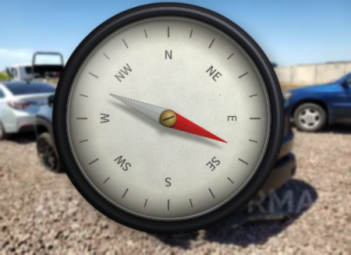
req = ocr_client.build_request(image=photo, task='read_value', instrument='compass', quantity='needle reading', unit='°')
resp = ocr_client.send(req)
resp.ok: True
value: 112.5 °
